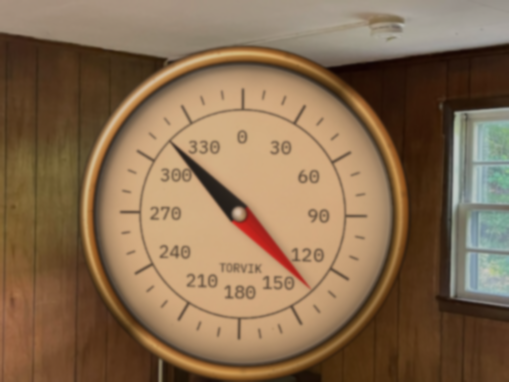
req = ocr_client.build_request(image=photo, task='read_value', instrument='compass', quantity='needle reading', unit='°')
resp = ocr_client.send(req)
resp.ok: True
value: 135 °
